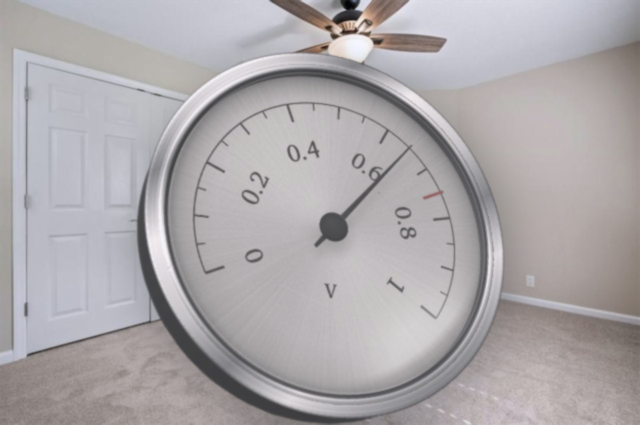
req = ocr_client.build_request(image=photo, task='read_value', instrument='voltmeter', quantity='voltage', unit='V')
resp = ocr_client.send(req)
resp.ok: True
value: 0.65 V
